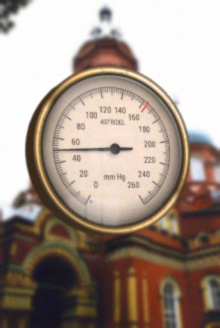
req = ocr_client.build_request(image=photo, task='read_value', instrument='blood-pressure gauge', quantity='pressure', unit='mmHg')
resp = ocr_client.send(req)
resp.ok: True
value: 50 mmHg
